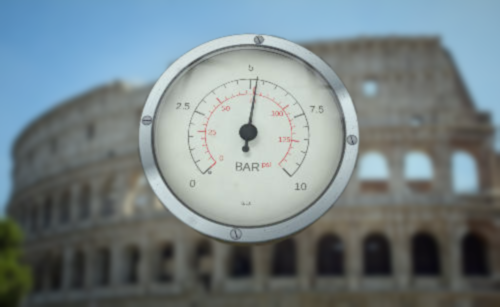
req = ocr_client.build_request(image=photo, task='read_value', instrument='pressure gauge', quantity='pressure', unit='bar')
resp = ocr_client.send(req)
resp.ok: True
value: 5.25 bar
